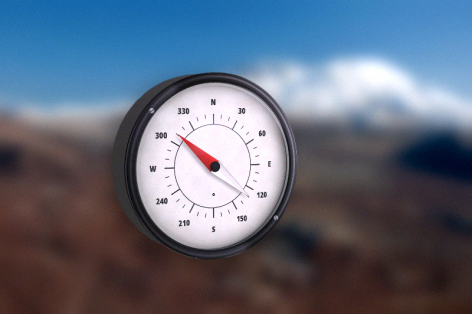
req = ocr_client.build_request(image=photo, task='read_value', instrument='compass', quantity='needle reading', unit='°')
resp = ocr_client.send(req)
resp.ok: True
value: 310 °
